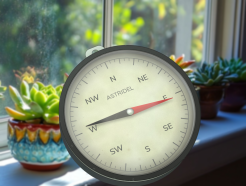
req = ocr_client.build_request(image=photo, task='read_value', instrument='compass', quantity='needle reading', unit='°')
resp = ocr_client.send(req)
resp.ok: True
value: 95 °
